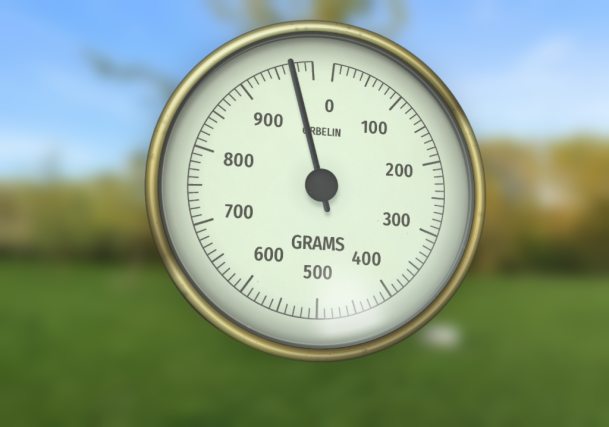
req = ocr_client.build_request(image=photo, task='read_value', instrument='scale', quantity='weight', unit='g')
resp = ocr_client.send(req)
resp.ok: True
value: 970 g
